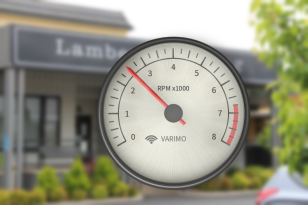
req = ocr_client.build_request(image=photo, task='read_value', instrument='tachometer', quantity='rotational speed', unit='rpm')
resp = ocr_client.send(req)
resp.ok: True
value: 2500 rpm
